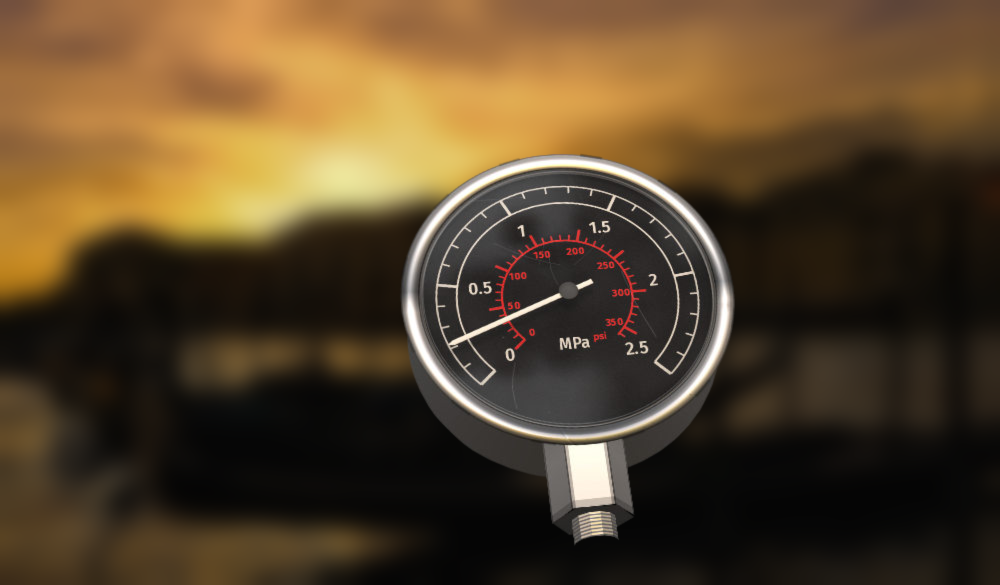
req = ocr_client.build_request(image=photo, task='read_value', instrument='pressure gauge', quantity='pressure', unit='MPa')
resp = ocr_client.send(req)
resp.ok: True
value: 0.2 MPa
